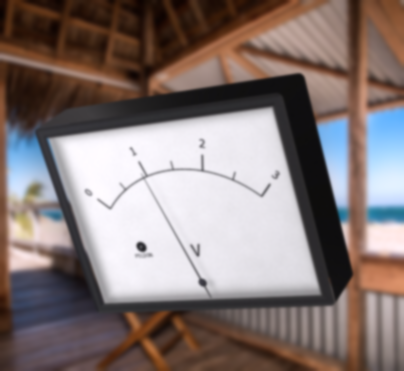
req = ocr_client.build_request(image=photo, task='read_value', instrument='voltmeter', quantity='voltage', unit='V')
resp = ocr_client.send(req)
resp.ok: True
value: 1 V
